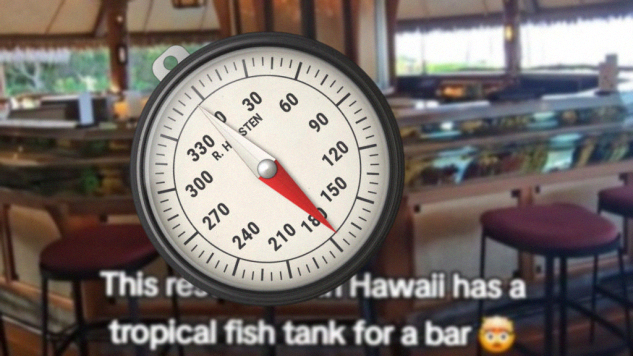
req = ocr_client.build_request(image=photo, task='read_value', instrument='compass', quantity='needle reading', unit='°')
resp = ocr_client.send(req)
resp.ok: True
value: 175 °
